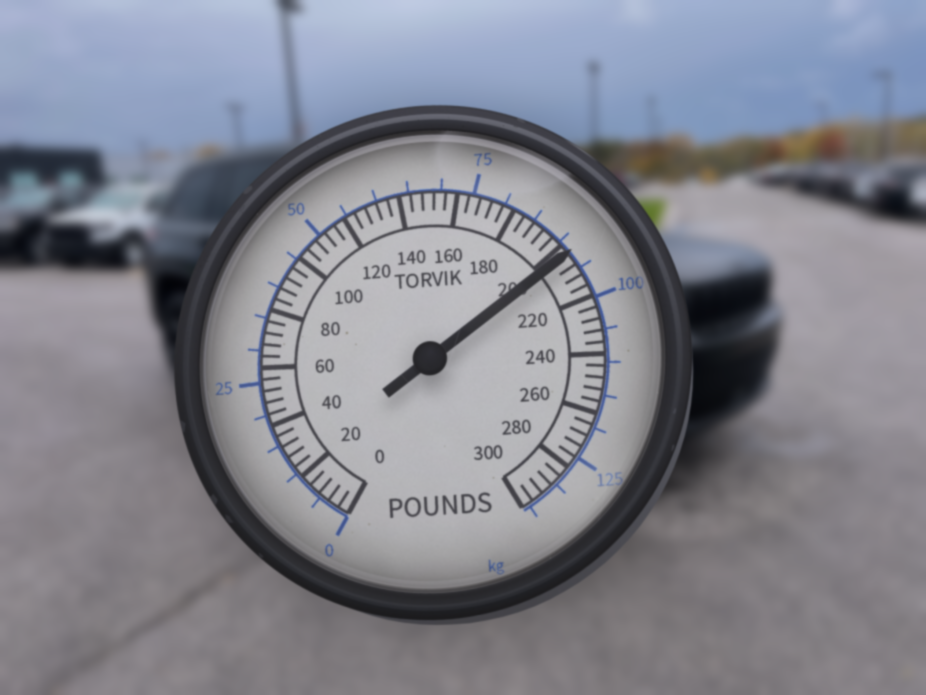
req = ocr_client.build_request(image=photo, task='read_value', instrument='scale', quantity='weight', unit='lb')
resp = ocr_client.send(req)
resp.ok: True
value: 204 lb
